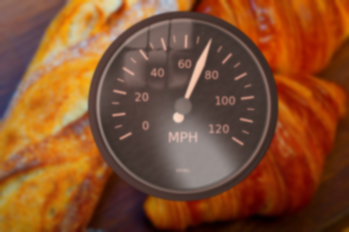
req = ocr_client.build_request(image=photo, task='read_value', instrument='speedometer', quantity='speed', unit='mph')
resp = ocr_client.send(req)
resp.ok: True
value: 70 mph
